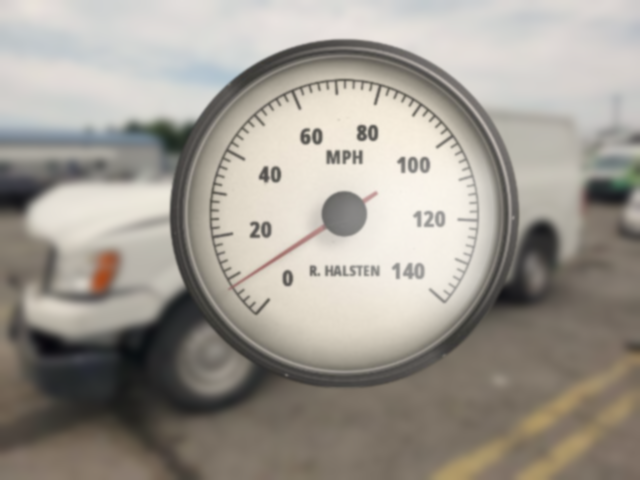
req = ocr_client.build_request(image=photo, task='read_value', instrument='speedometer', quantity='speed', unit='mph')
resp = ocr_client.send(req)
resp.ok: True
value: 8 mph
